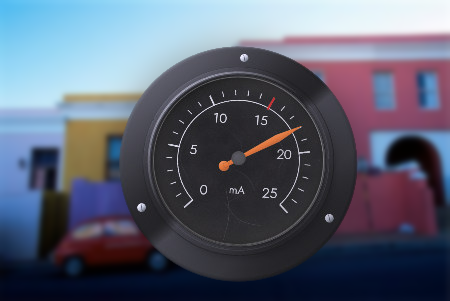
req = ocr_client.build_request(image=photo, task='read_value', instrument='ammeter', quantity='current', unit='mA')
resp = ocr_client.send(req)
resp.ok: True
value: 18 mA
